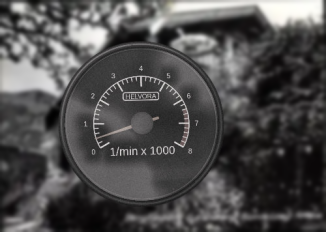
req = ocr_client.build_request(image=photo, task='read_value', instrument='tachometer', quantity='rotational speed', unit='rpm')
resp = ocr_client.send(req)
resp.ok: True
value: 400 rpm
